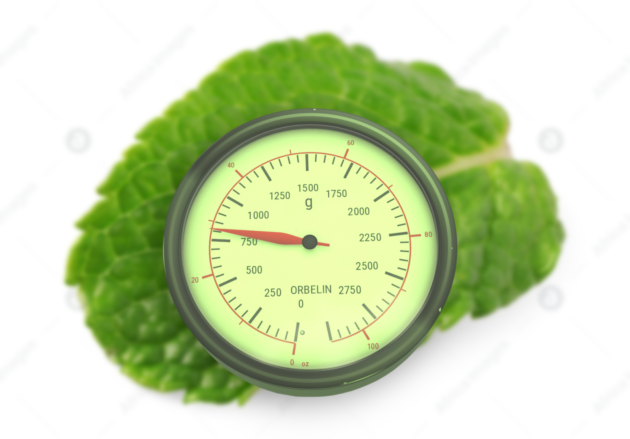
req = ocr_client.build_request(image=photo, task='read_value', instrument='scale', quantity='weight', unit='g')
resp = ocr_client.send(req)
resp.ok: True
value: 800 g
